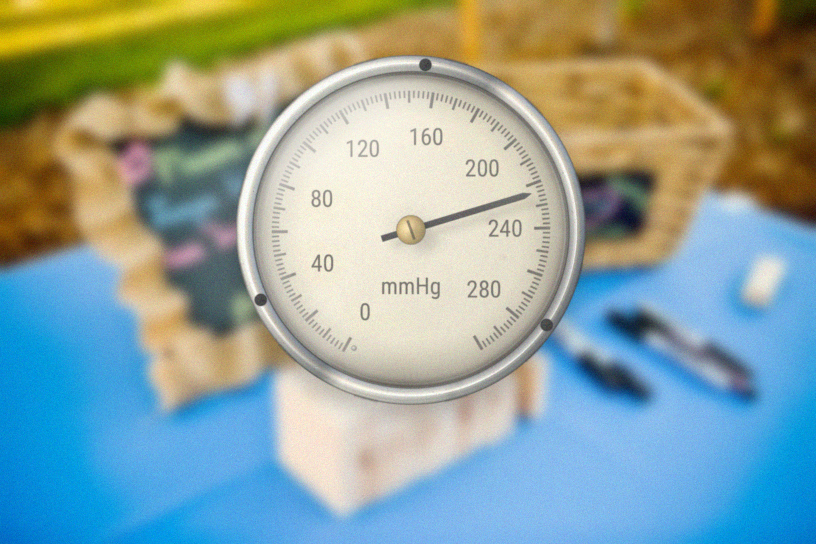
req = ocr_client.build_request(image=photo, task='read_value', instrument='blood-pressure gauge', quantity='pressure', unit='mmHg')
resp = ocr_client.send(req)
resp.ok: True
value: 224 mmHg
